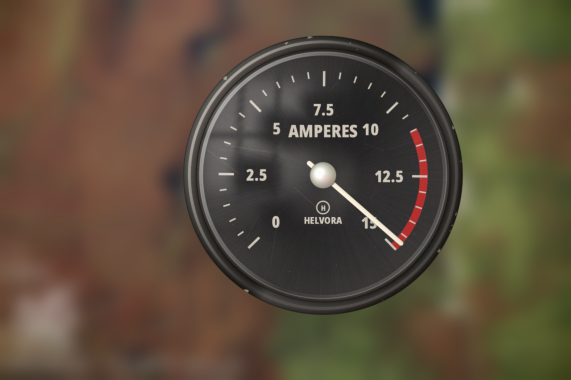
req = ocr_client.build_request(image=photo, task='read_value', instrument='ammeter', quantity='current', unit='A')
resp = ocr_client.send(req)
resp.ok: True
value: 14.75 A
